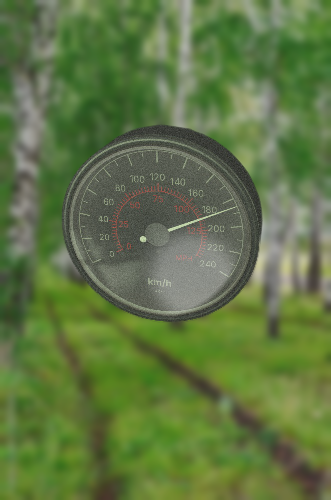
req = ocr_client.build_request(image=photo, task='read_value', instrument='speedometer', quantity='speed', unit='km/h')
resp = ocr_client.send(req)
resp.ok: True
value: 185 km/h
